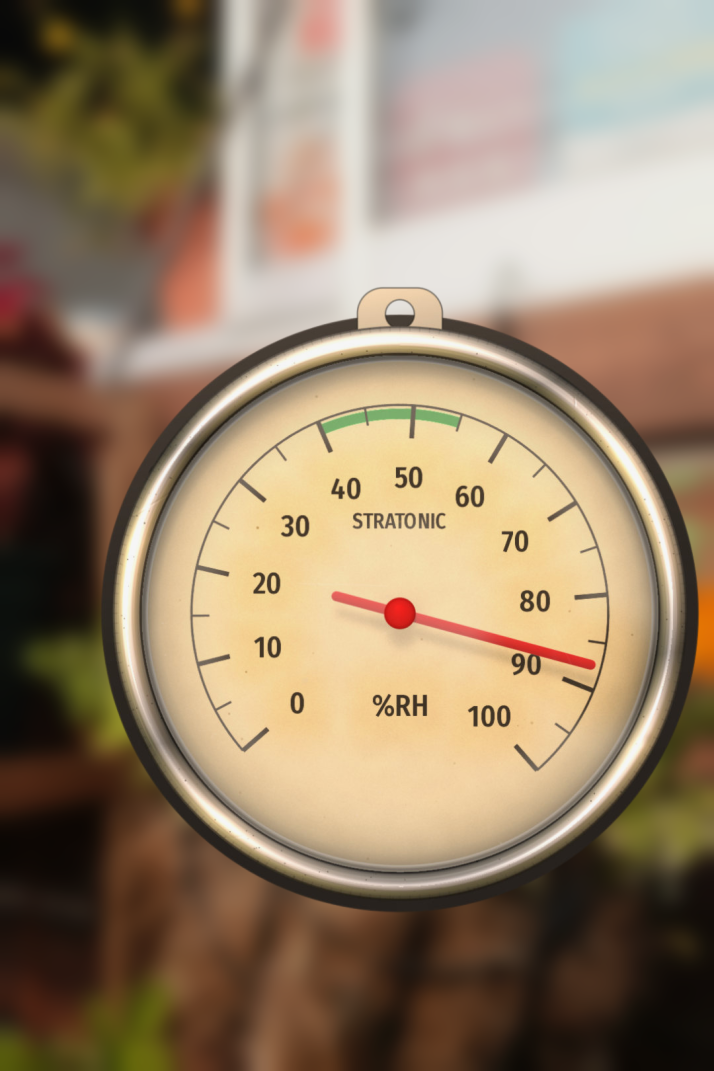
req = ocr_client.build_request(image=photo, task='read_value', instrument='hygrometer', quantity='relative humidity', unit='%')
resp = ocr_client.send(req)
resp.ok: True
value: 87.5 %
